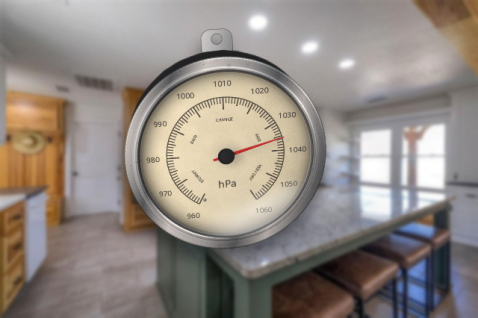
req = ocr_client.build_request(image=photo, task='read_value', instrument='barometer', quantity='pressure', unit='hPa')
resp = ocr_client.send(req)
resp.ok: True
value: 1035 hPa
